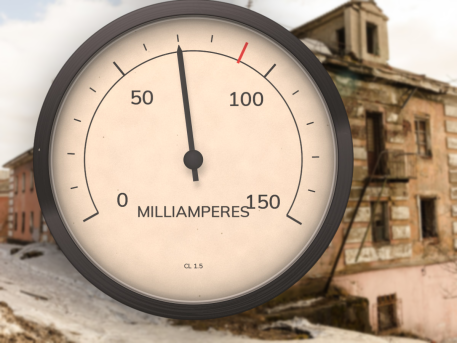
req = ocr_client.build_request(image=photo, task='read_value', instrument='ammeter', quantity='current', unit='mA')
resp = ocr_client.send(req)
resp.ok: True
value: 70 mA
